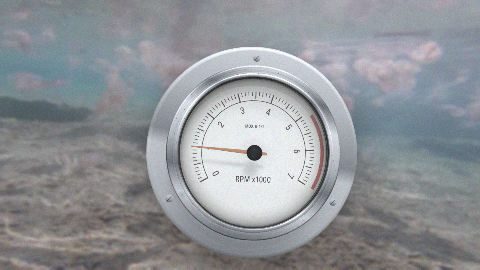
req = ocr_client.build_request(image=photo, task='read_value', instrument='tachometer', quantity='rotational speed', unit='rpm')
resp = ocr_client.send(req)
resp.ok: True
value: 1000 rpm
